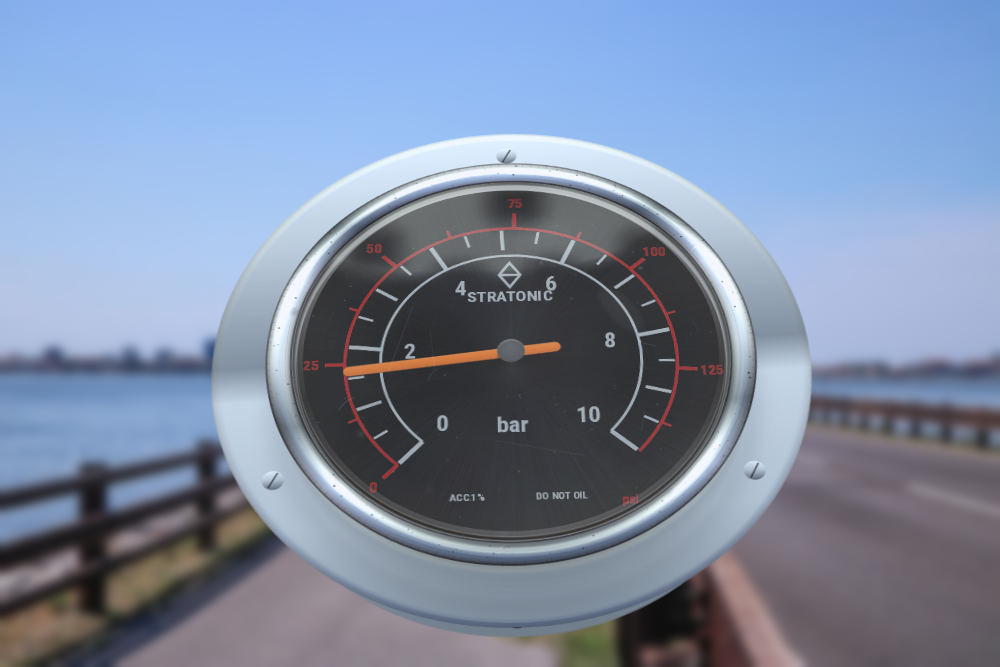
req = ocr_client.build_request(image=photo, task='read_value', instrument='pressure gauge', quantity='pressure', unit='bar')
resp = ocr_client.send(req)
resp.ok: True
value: 1.5 bar
